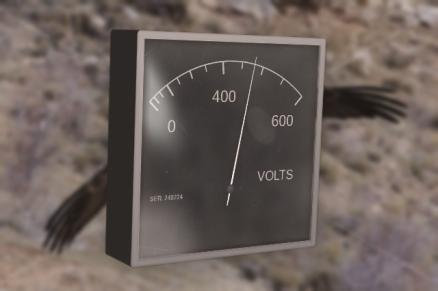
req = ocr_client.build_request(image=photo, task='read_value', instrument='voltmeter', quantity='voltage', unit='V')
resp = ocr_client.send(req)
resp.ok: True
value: 475 V
